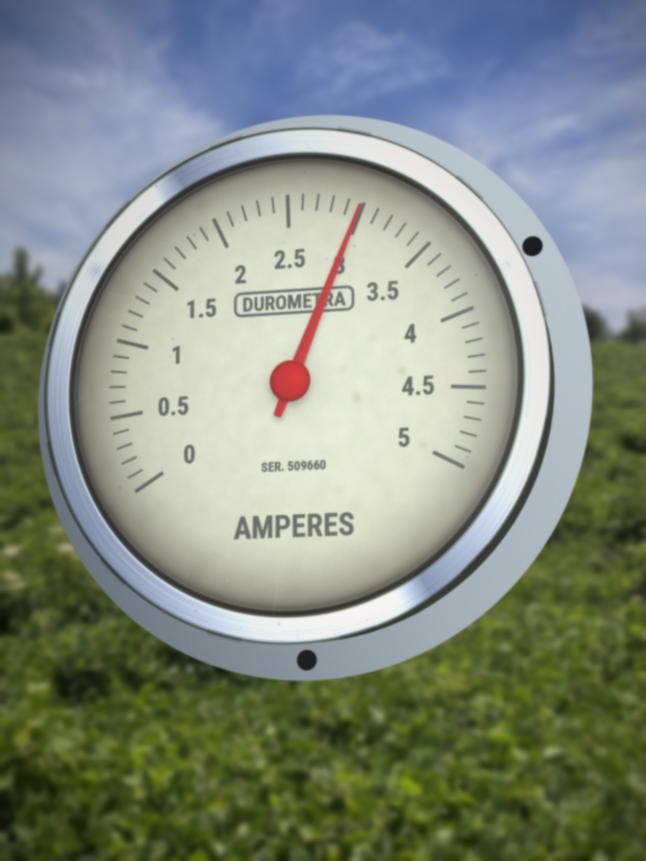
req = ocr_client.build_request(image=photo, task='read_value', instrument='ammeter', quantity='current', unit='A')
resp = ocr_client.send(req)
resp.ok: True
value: 3 A
